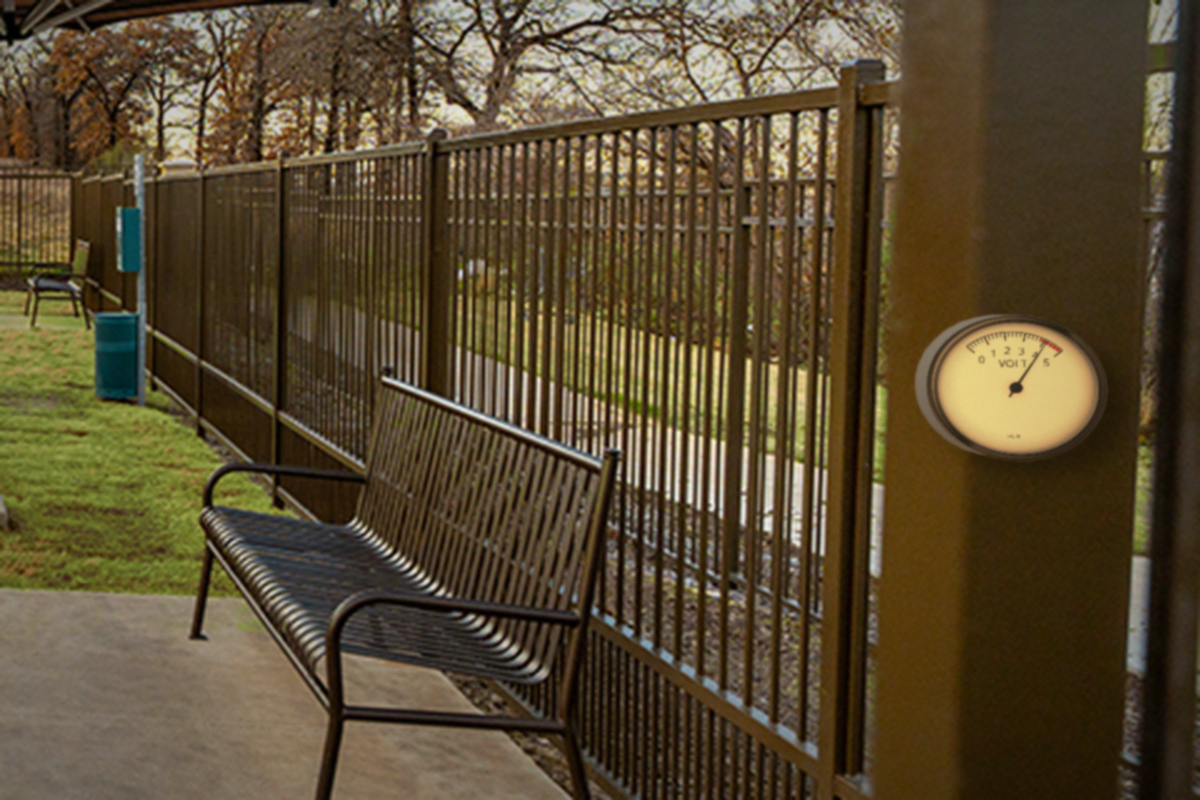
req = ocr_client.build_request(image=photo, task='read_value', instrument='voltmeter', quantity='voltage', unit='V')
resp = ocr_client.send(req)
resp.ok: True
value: 4 V
